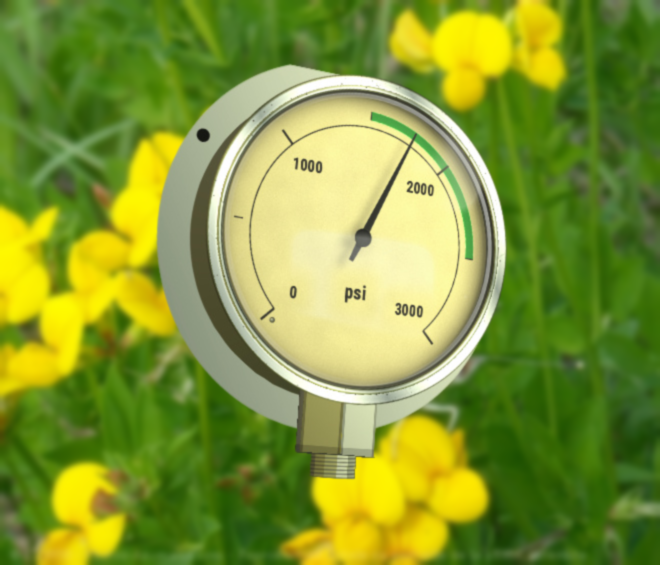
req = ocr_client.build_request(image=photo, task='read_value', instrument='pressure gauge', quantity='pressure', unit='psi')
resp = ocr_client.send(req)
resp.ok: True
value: 1750 psi
